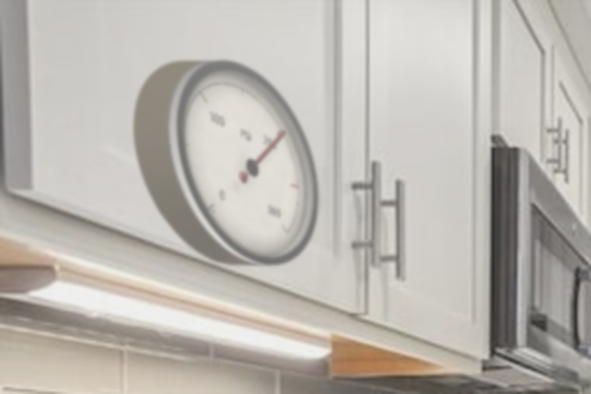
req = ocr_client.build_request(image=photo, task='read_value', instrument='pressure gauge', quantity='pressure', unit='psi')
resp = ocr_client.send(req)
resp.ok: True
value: 200 psi
